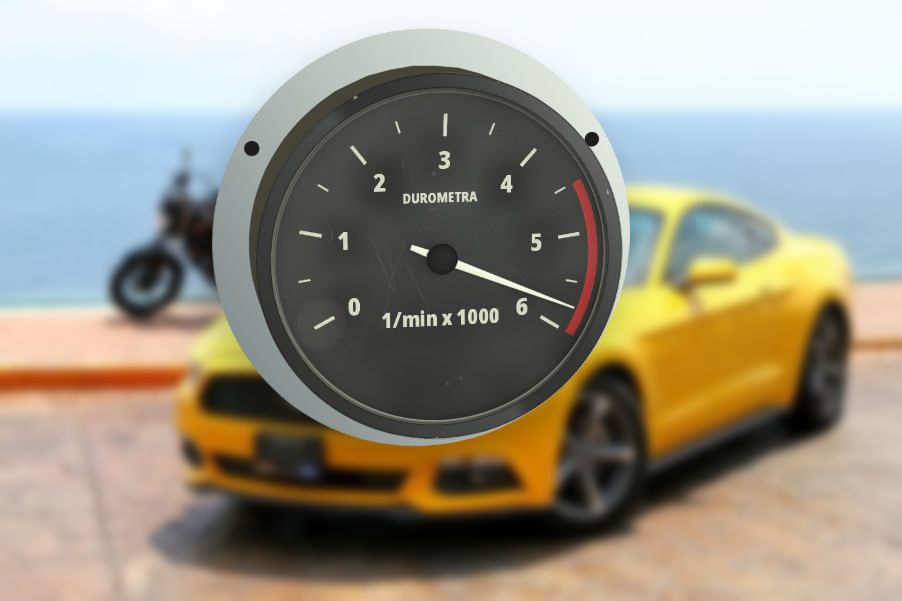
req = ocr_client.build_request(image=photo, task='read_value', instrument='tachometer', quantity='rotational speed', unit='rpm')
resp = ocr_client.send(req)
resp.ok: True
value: 5750 rpm
